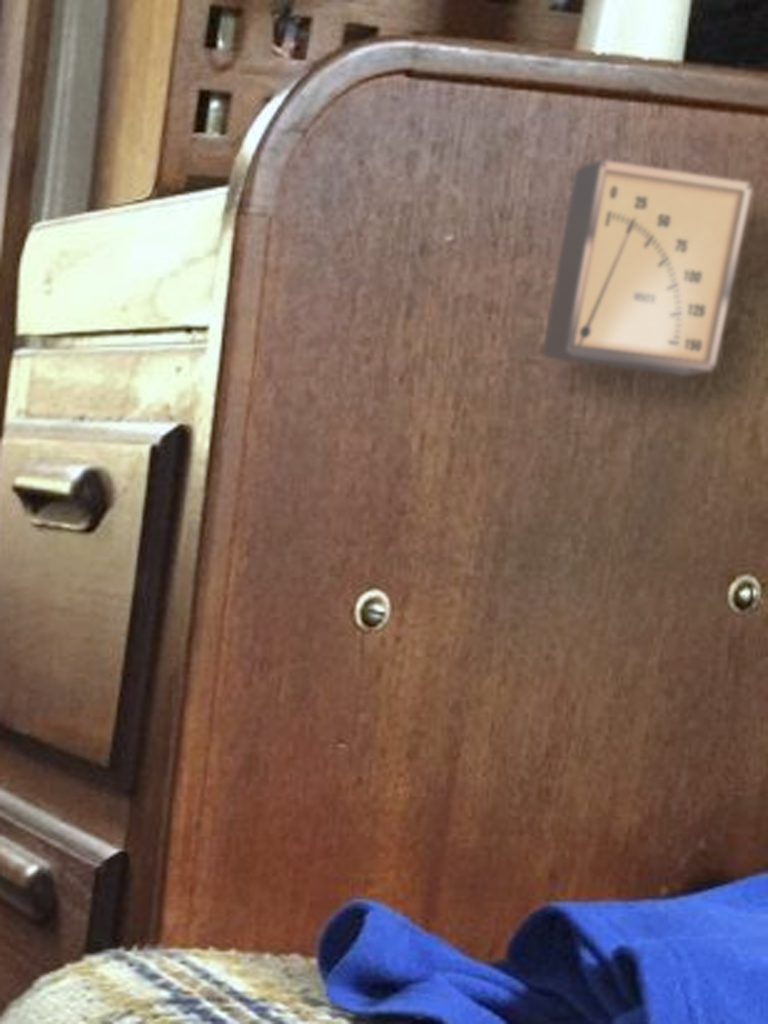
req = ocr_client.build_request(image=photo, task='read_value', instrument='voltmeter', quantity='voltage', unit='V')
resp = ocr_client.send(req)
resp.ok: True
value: 25 V
